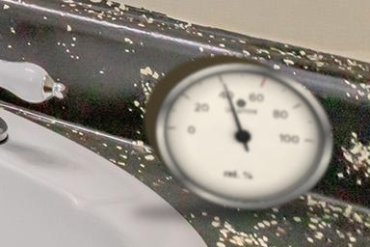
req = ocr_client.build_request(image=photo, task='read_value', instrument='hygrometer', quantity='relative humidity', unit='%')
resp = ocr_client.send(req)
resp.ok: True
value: 40 %
